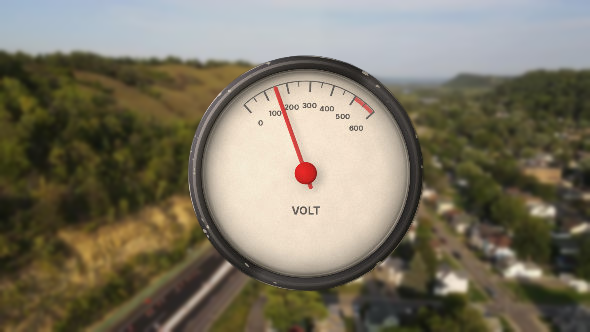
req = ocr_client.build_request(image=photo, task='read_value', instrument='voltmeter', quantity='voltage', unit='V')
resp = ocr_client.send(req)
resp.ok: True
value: 150 V
